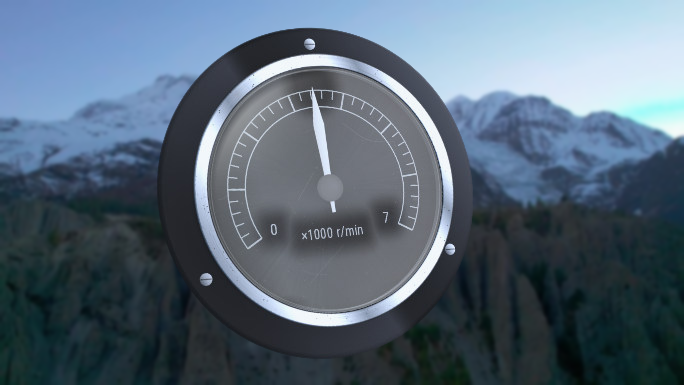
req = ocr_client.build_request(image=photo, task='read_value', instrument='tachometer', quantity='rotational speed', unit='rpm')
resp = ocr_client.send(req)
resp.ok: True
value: 3400 rpm
